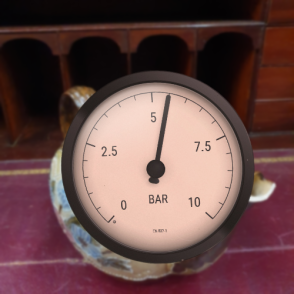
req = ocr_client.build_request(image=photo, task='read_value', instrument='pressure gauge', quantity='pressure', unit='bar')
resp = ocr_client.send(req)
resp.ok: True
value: 5.5 bar
